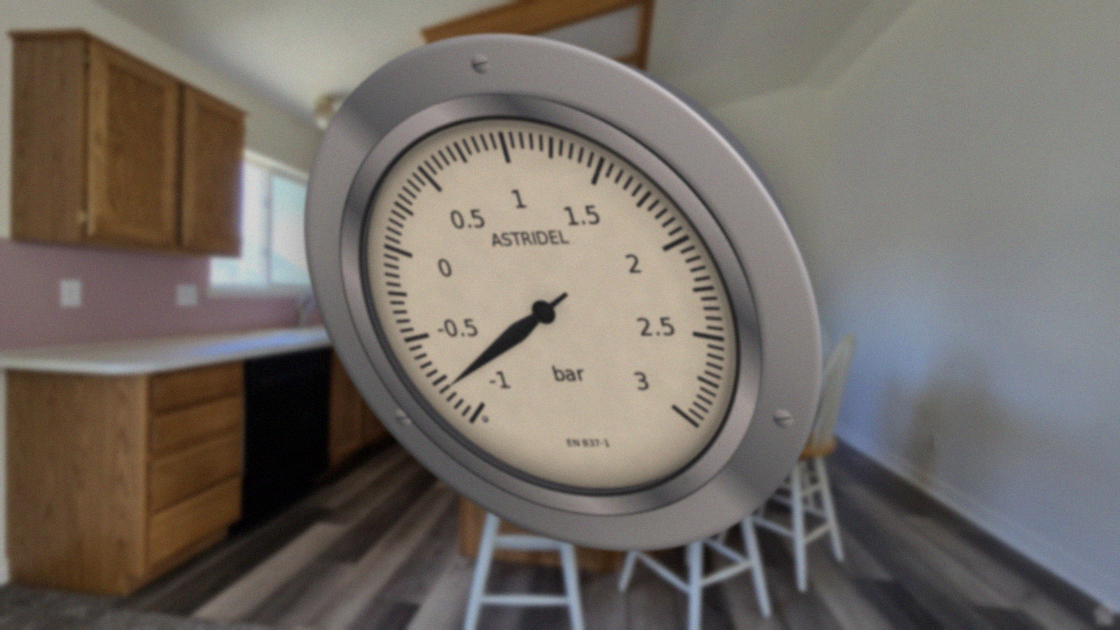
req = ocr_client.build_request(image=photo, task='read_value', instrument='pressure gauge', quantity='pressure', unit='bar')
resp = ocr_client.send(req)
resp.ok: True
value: -0.8 bar
